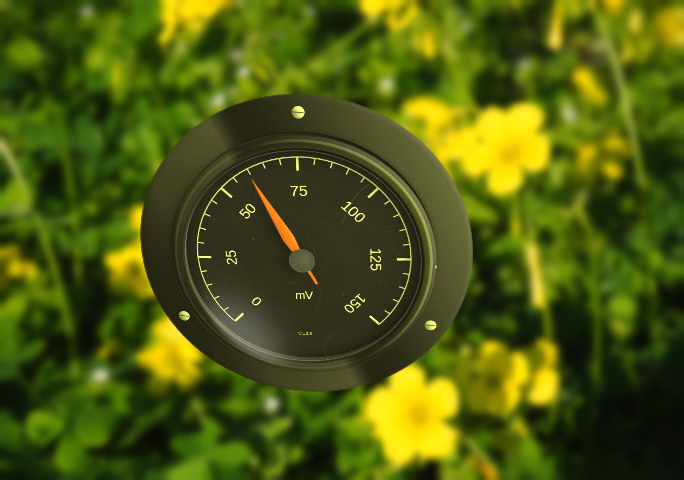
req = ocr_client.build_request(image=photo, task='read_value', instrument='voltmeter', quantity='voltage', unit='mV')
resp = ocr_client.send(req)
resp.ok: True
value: 60 mV
